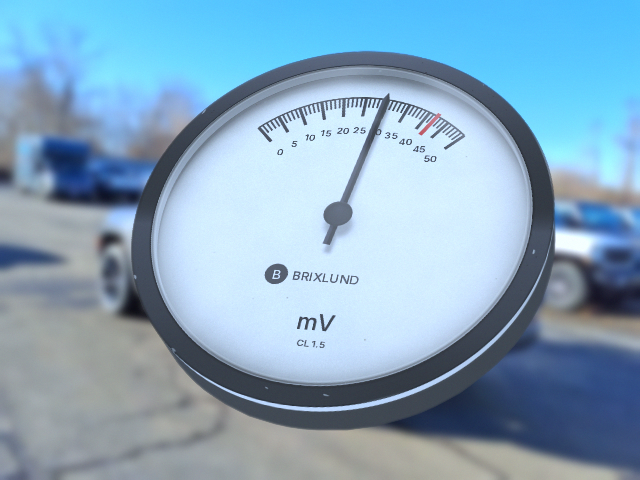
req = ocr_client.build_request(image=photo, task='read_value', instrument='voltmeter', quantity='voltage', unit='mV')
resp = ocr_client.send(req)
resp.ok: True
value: 30 mV
